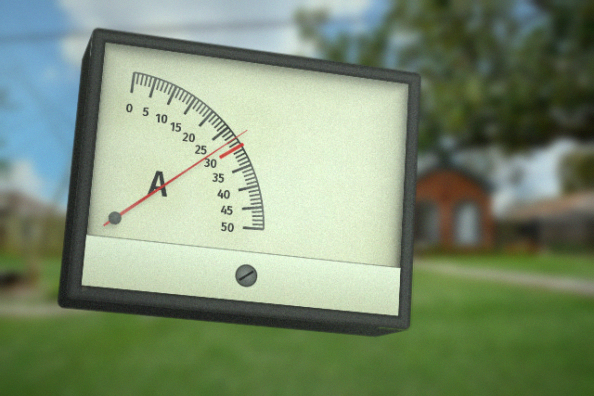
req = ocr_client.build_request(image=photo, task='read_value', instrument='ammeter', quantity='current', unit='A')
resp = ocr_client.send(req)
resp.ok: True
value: 28 A
